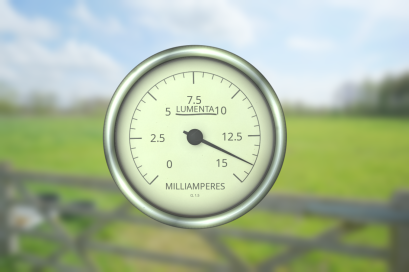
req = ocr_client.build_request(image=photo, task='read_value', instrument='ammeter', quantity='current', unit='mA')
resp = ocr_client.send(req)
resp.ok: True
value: 14 mA
